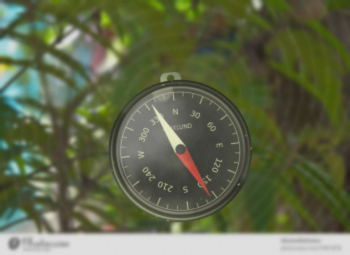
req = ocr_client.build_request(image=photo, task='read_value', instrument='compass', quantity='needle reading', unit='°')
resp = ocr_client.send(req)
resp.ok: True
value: 155 °
